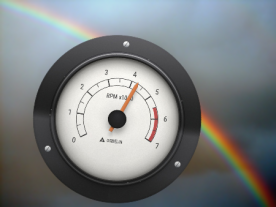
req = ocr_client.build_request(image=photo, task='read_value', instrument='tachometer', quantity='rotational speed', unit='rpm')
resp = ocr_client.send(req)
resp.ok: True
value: 4250 rpm
